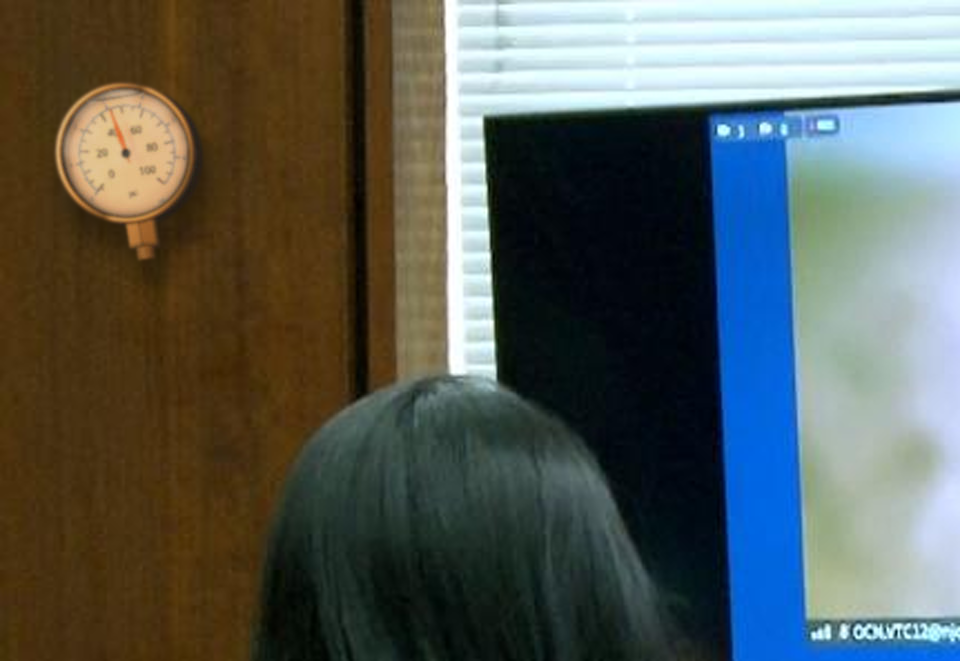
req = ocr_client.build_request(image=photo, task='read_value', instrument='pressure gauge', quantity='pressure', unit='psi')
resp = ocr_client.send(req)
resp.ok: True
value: 45 psi
